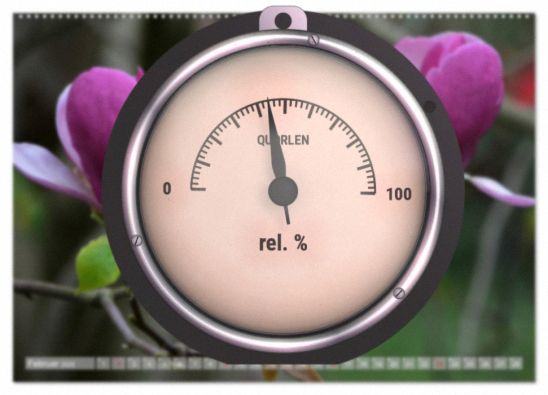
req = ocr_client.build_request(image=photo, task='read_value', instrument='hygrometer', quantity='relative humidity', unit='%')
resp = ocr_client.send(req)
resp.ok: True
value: 44 %
